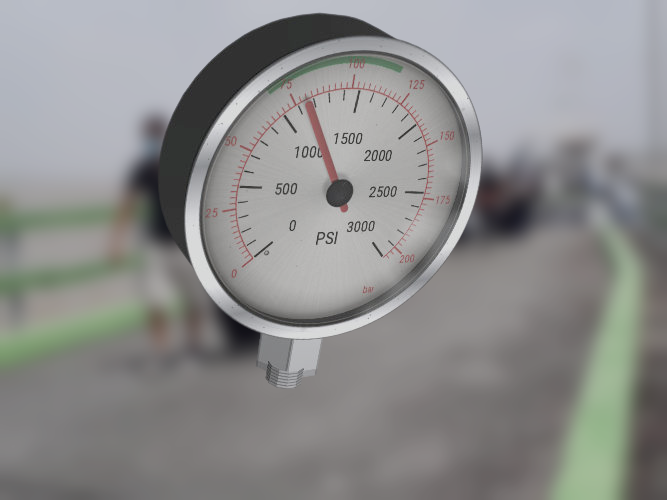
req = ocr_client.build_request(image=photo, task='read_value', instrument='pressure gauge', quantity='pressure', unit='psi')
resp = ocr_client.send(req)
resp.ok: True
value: 1150 psi
